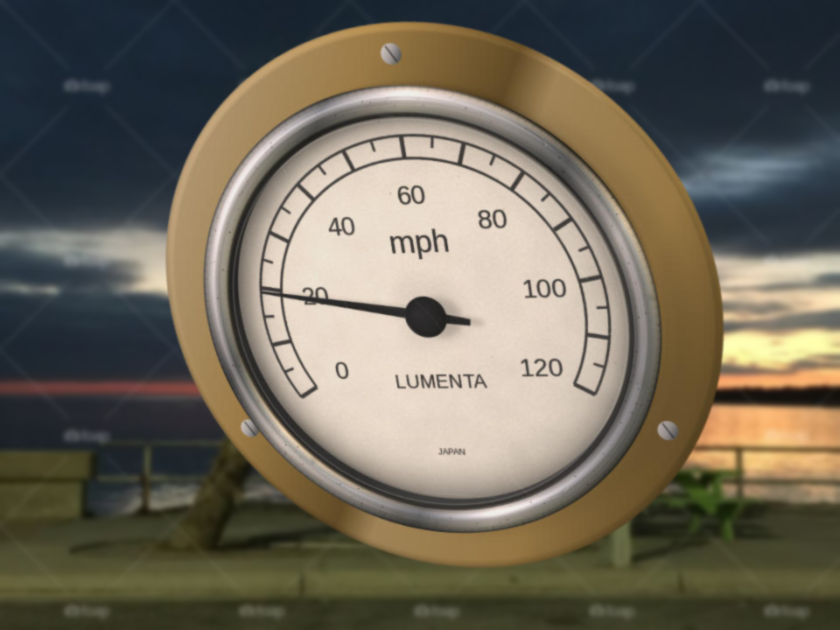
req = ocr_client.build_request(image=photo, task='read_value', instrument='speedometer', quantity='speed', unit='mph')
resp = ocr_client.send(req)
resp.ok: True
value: 20 mph
